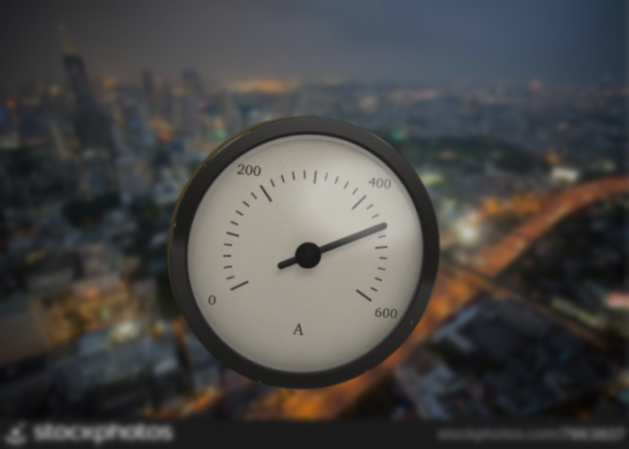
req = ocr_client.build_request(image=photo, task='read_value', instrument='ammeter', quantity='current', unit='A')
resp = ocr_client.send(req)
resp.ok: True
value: 460 A
